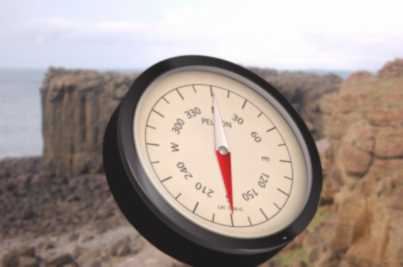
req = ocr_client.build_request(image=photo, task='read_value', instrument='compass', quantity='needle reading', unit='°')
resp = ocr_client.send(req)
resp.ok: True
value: 180 °
